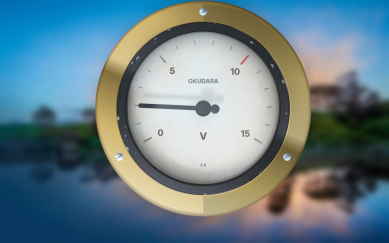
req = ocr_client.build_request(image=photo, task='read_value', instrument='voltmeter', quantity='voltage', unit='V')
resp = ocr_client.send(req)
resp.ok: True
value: 2 V
